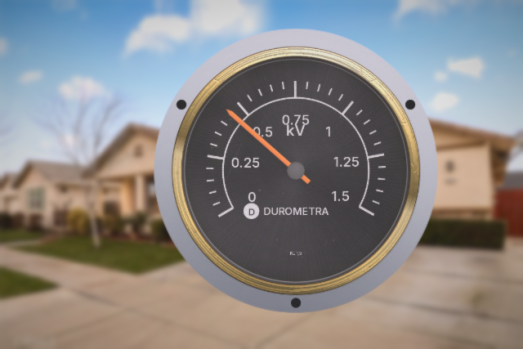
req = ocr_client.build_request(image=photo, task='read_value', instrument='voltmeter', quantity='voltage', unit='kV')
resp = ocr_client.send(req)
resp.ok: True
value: 0.45 kV
